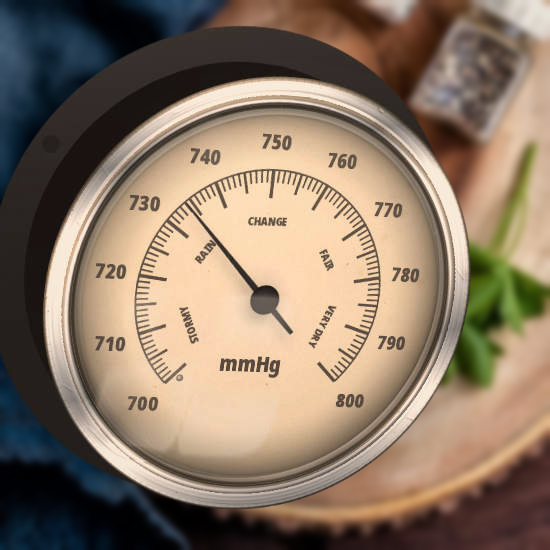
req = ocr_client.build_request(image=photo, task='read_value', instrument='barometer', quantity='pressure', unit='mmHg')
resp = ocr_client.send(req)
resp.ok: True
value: 734 mmHg
